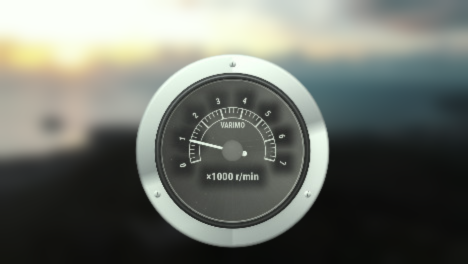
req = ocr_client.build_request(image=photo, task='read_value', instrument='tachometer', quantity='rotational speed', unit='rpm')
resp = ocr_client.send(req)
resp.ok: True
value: 1000 rpm
